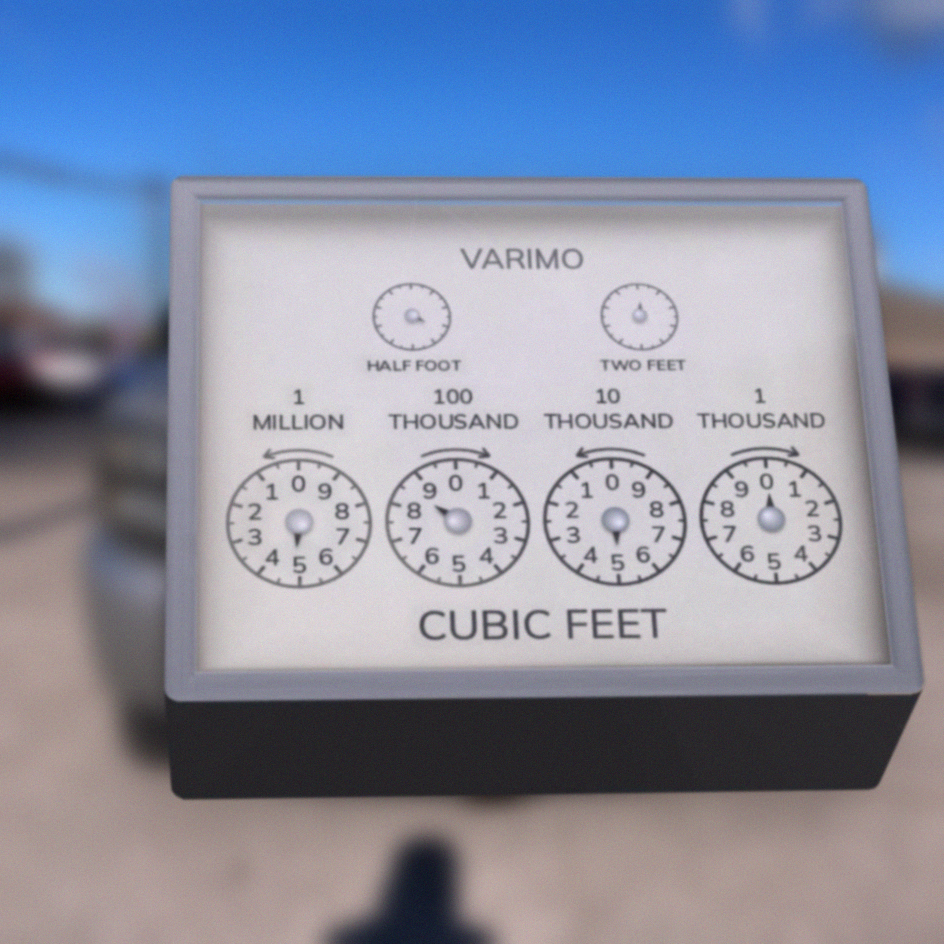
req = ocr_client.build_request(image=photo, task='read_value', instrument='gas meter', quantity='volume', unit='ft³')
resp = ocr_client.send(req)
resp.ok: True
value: 485000 ft³
